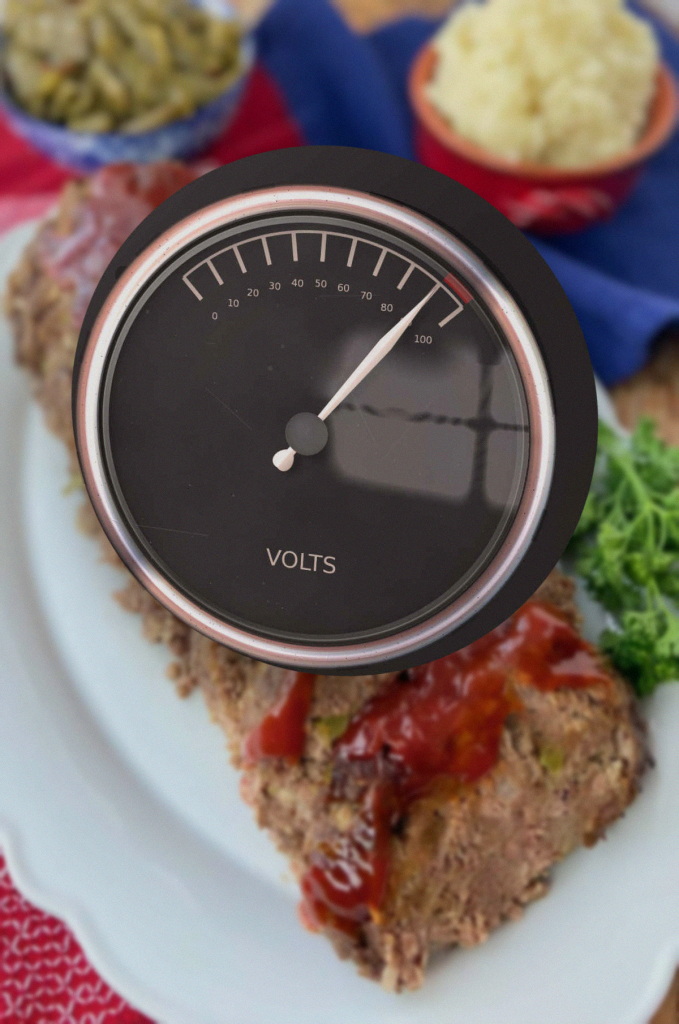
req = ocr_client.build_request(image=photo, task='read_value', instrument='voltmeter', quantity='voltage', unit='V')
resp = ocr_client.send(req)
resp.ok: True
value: 90 V
